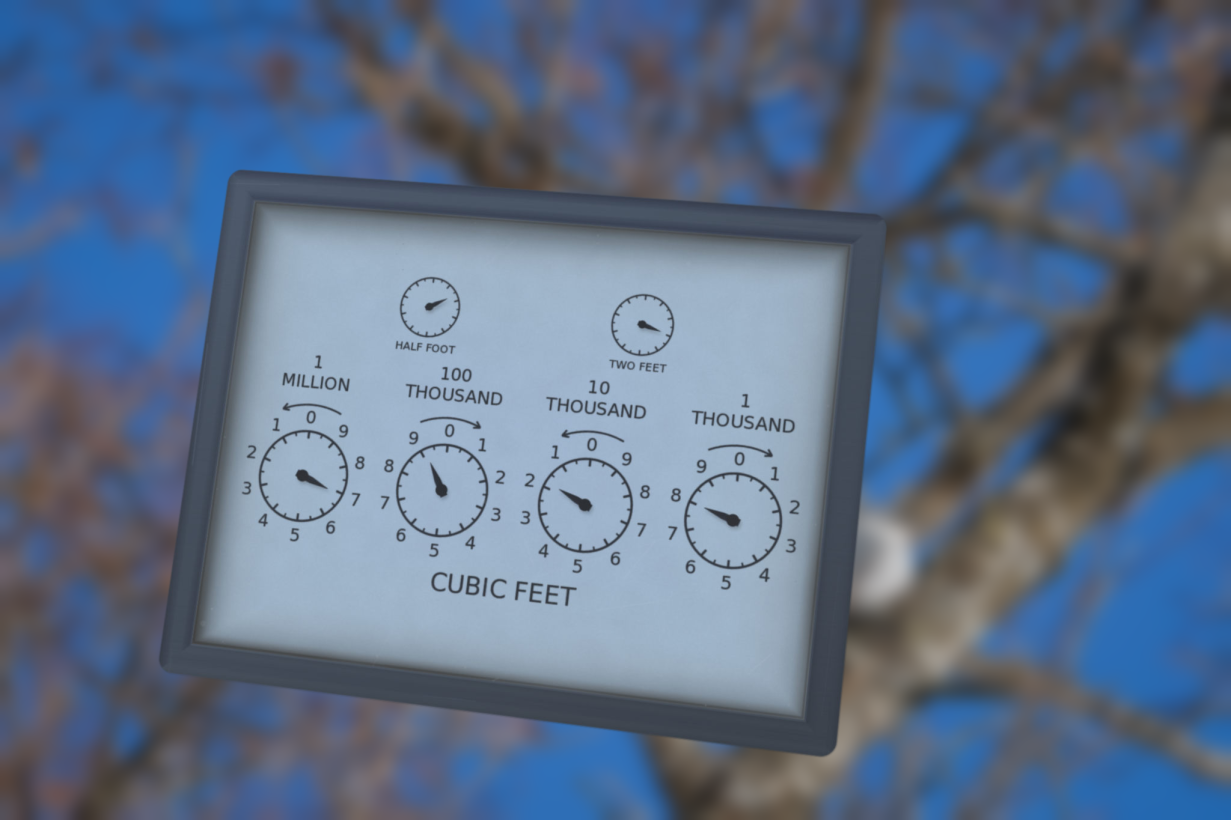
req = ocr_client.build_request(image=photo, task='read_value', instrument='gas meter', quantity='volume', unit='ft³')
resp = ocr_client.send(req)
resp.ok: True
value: 691800 ft³
